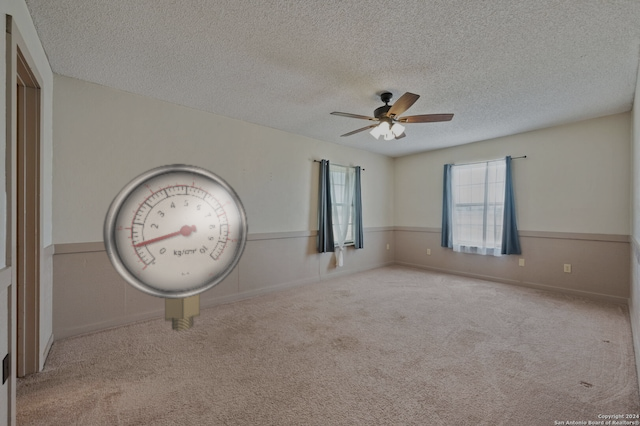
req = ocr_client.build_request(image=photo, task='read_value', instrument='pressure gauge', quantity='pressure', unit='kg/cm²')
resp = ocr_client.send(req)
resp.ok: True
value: 1 kg/cm²
